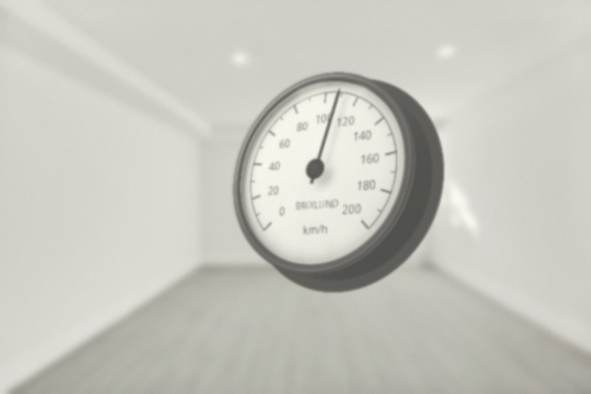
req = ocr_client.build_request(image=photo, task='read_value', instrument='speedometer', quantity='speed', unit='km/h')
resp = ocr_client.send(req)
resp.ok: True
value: 110 km/h
